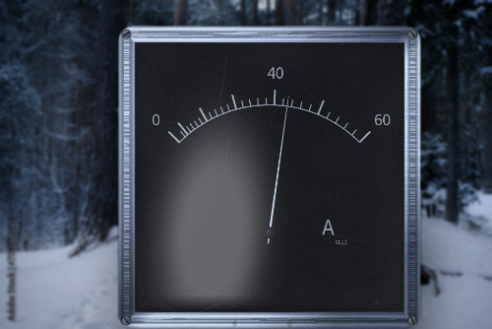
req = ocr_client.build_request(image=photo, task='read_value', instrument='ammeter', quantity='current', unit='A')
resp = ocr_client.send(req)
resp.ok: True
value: 43 A
